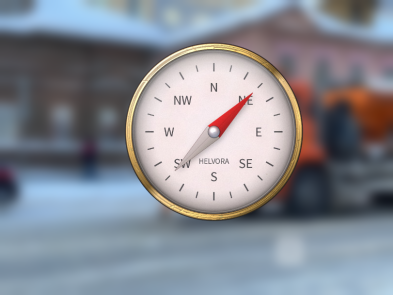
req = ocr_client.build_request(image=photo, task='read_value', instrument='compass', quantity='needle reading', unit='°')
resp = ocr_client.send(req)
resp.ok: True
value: 45 °
